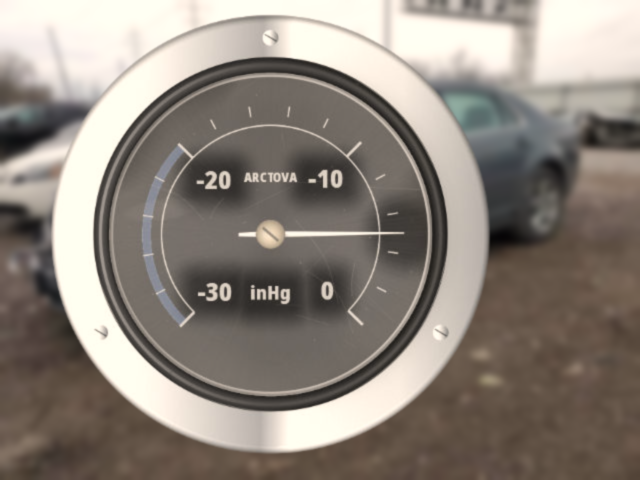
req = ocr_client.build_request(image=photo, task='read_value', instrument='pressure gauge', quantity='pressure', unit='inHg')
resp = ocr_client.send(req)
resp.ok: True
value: -5 inHg
